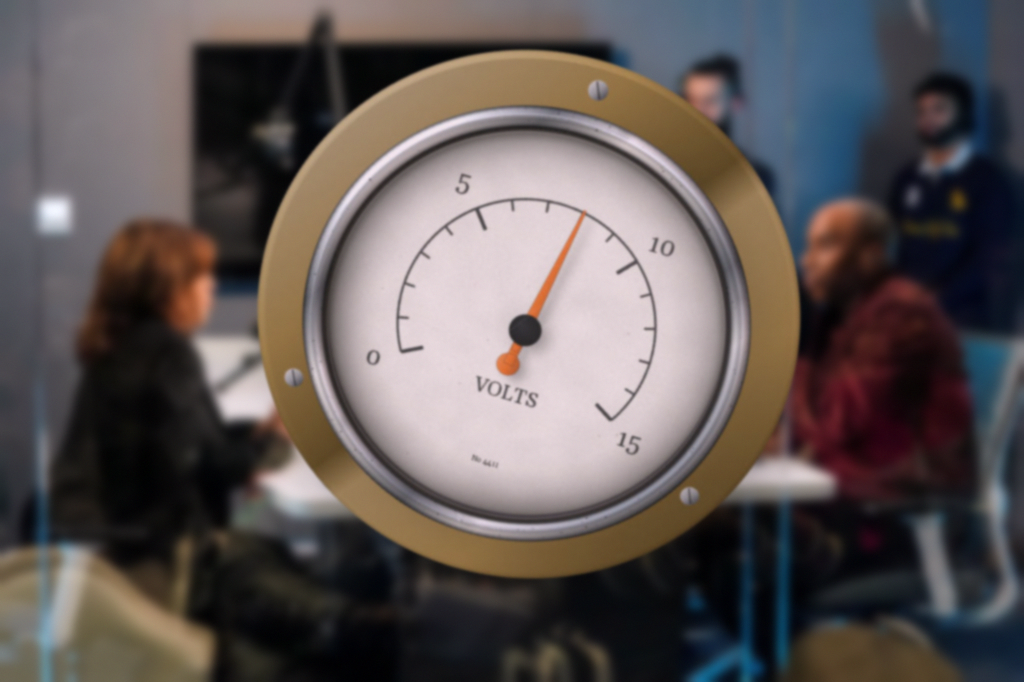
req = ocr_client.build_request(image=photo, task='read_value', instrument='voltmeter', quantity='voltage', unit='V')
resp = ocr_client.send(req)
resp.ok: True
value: 8 V
